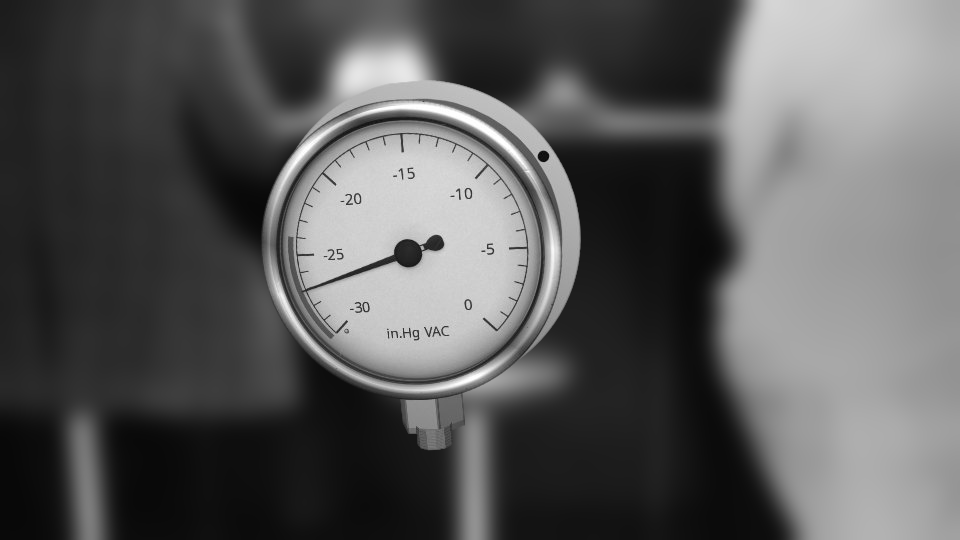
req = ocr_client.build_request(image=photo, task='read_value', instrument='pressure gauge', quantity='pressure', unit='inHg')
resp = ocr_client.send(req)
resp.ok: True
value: -27 inHg
